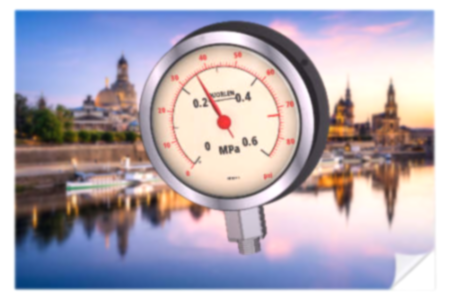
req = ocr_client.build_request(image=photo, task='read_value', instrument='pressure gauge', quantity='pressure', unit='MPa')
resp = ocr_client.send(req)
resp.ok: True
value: 0.25 MPa
